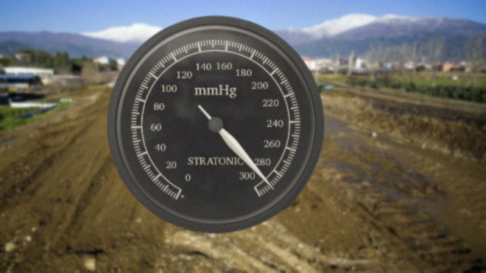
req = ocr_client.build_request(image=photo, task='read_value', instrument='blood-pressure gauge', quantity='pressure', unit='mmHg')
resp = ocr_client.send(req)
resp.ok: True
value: 290 mmHg
